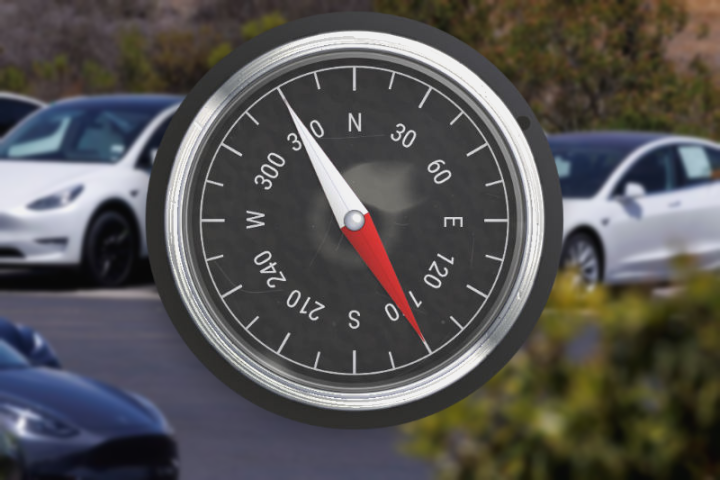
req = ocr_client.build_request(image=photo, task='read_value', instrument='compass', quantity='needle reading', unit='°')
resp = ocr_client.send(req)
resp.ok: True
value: 150 °
